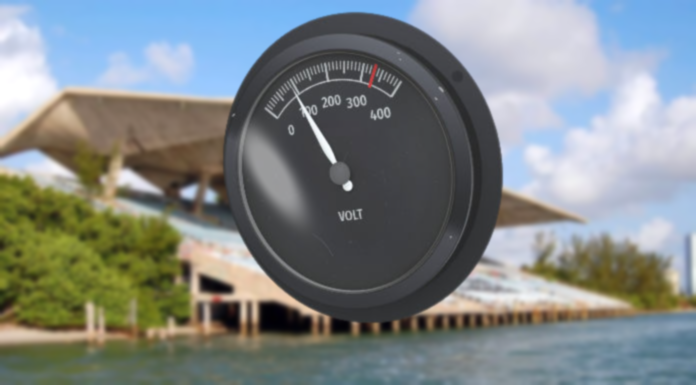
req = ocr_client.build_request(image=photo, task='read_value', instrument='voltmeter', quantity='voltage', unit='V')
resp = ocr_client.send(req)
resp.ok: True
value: 100 V
